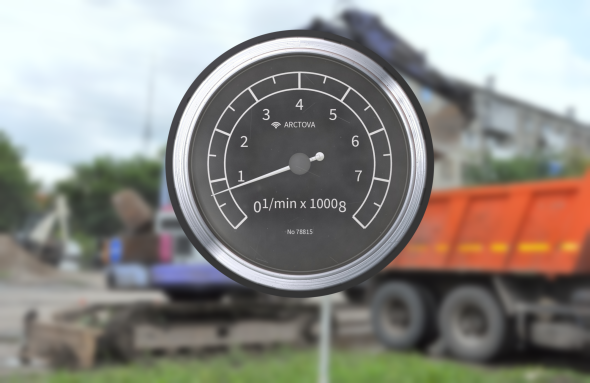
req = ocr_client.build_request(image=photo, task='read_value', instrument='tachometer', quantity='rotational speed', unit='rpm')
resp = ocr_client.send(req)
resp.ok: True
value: 750 rpm
